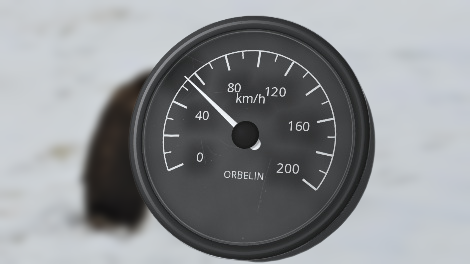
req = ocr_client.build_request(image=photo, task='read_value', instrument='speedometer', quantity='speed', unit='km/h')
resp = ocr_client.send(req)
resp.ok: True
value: 55 km/h
